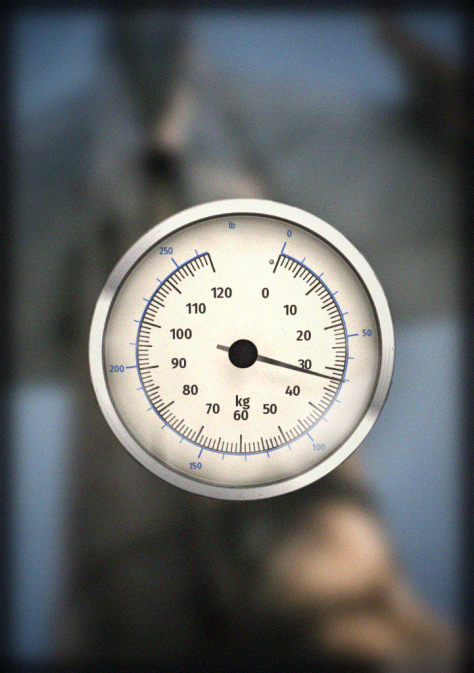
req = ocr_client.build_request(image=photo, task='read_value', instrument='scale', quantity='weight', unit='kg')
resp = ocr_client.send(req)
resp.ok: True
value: 32 kg
